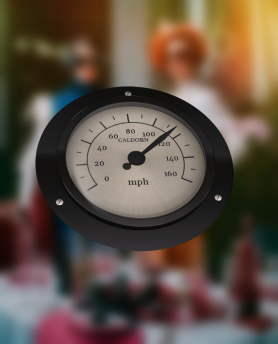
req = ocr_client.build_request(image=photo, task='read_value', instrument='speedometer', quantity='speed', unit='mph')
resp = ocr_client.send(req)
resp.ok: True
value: 115 mph
